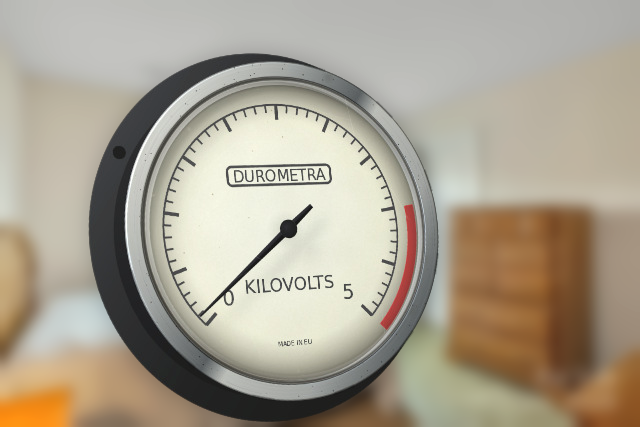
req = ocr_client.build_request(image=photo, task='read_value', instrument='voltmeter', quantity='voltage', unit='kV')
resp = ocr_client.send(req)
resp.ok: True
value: 0.1 kV
